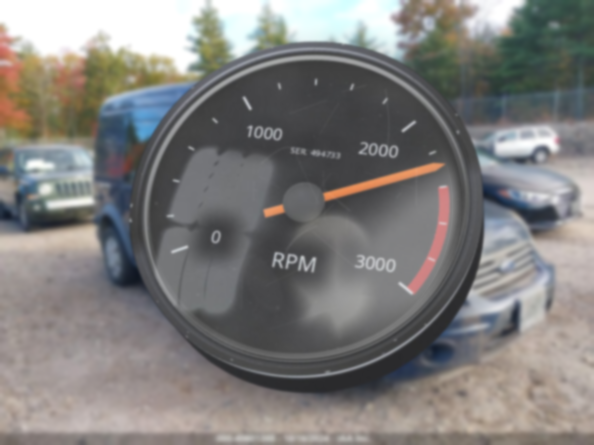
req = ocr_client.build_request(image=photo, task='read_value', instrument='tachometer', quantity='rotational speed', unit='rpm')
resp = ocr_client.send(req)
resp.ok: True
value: 2300 rpm
